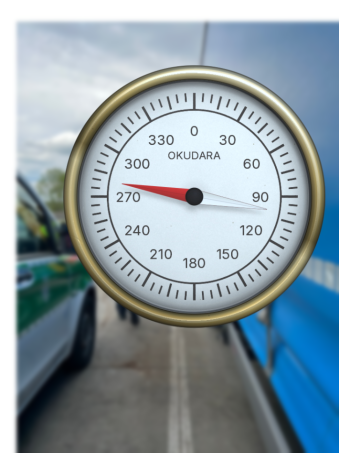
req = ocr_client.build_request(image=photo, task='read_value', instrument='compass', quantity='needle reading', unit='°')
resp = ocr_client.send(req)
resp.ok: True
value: 280 °
